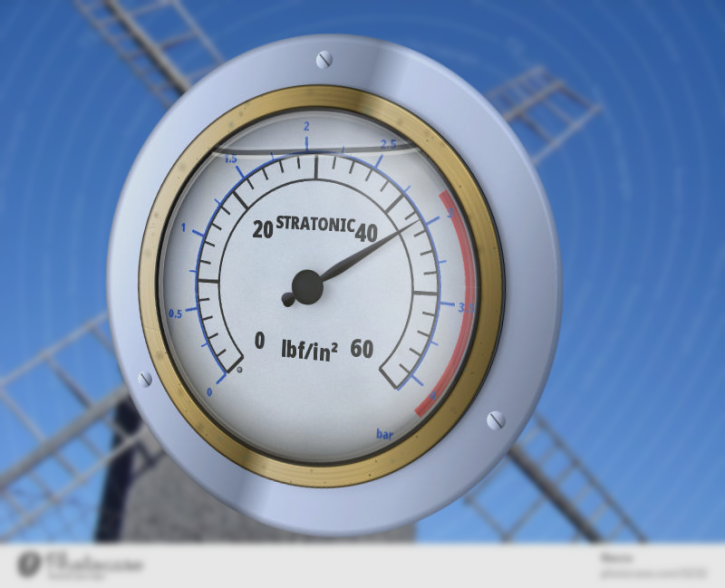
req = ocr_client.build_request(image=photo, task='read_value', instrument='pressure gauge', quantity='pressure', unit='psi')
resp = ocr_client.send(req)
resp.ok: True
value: 43 psi
